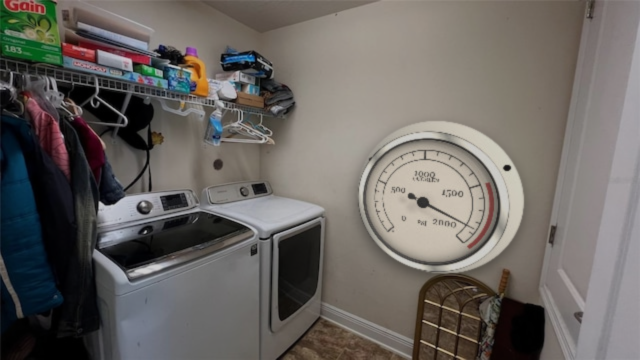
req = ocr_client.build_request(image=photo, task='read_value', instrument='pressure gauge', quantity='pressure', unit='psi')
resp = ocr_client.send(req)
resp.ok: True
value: 1850 psi
